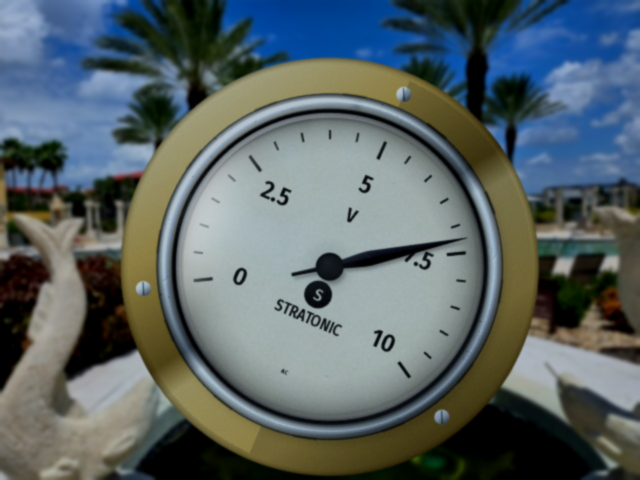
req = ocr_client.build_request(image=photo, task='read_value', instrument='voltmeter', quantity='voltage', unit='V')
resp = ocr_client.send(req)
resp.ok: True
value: 7.25 V
